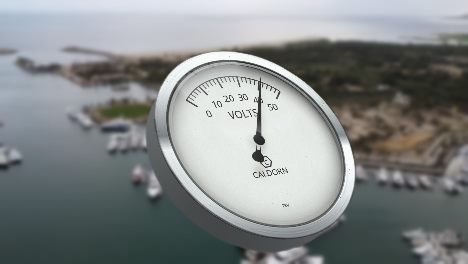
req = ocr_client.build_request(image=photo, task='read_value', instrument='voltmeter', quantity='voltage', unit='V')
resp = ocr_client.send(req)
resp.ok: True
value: 40 V
